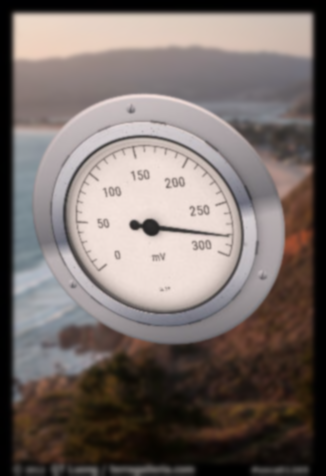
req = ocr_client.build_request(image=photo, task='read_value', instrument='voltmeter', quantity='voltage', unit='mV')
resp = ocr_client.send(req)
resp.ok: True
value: 280 mV
